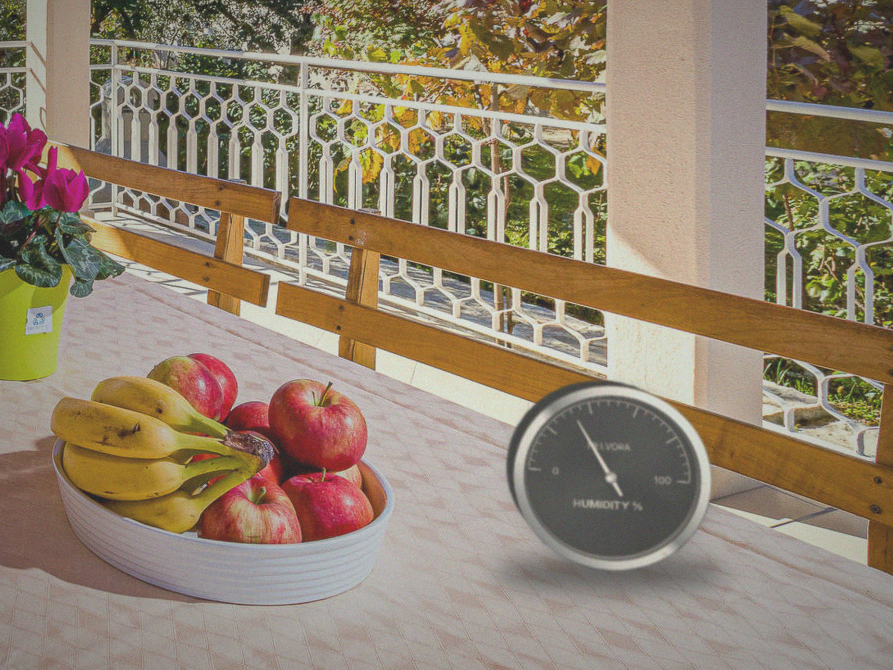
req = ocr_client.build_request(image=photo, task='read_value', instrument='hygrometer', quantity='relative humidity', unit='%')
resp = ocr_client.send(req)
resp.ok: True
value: 32 %
